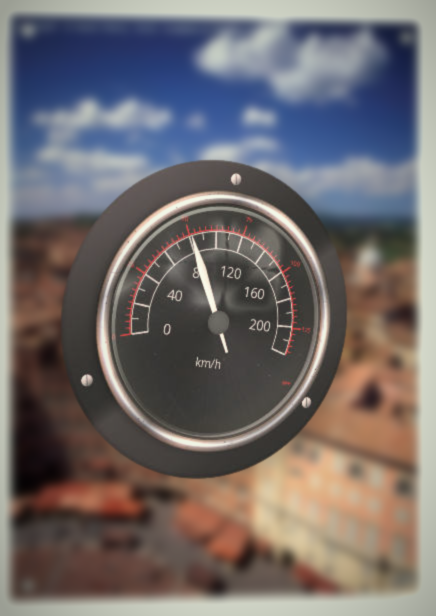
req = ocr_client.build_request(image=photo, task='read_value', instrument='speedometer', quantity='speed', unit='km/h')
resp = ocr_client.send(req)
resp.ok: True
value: 80 km/h
